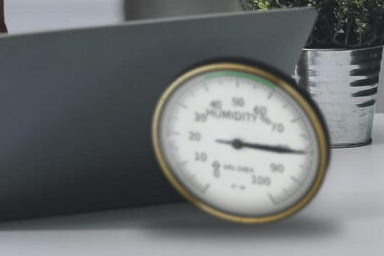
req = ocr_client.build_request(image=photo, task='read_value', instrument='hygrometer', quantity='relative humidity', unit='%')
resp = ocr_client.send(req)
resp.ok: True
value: 80 %
